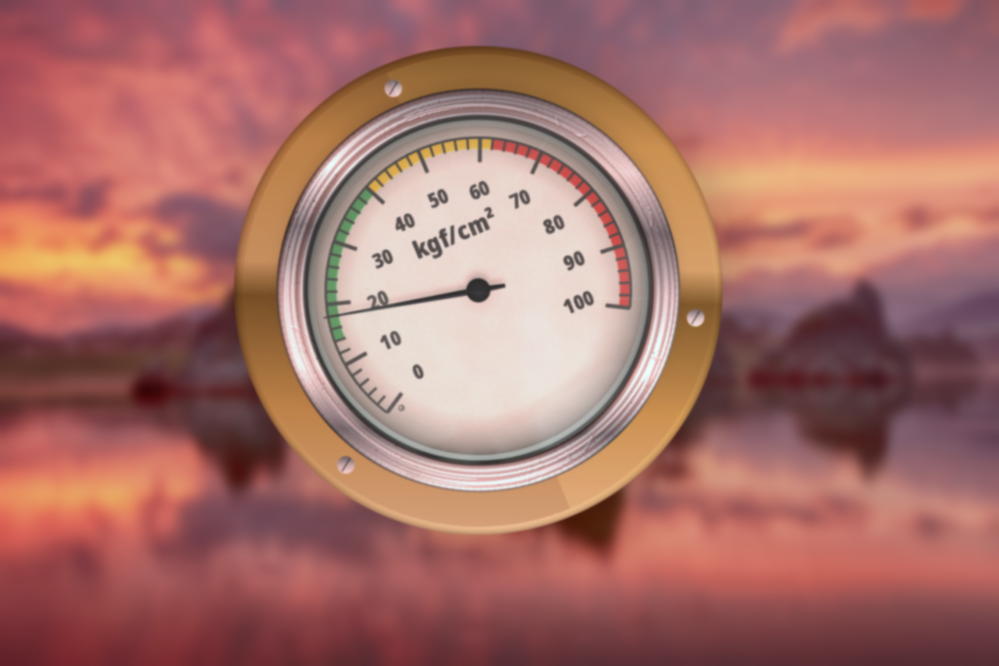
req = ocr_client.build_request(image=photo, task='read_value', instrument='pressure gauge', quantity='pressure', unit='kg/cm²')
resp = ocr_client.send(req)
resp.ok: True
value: 18 kg/cm²
